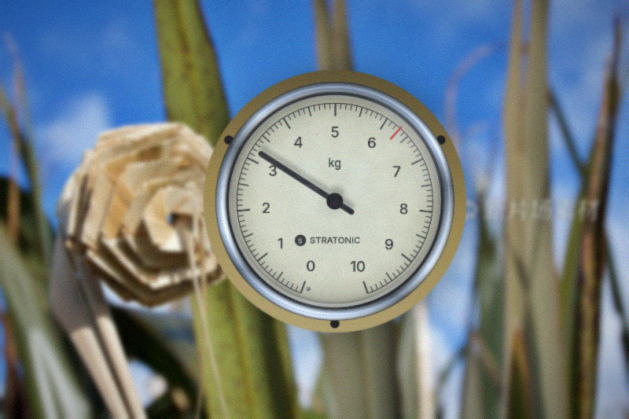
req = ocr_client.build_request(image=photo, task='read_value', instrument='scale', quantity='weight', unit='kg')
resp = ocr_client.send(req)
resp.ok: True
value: 3.2 kg
